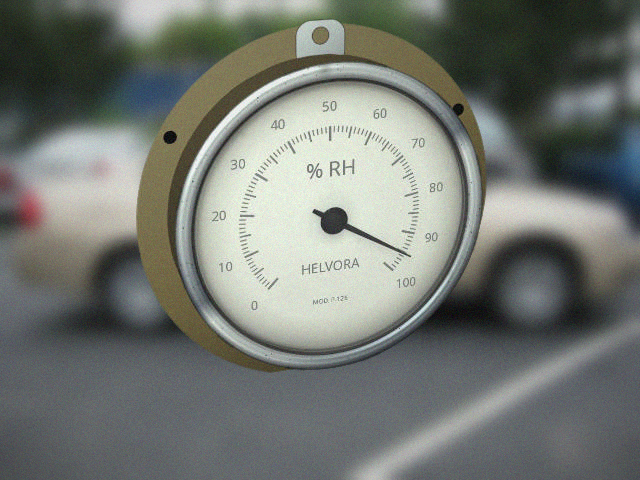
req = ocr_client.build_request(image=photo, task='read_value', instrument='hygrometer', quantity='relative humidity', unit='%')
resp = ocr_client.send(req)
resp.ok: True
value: 95 %
